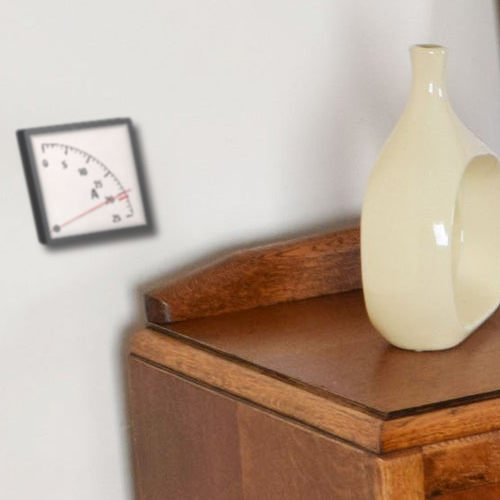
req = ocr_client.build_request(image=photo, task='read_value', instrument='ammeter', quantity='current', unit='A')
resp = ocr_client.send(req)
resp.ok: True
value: 20 A
